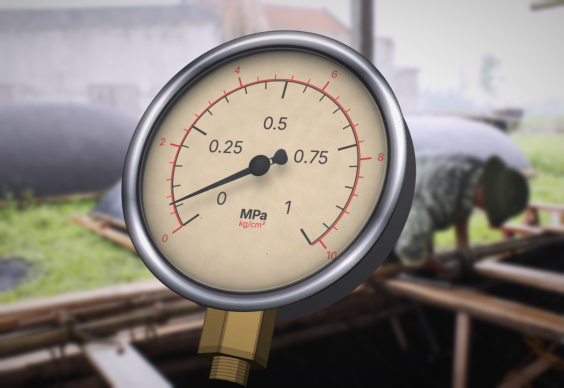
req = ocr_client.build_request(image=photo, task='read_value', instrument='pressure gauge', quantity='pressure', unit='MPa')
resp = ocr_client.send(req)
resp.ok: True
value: 0.05 MPa
